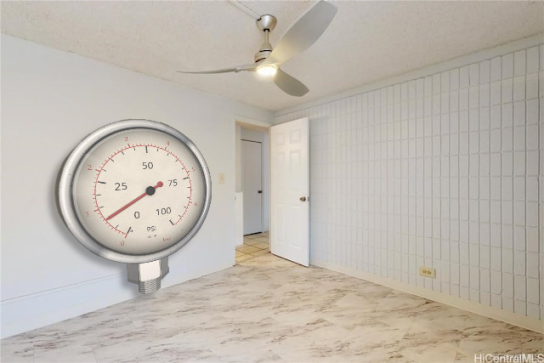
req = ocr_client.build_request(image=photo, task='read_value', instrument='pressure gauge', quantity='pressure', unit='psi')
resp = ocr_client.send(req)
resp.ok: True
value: 10 psi
